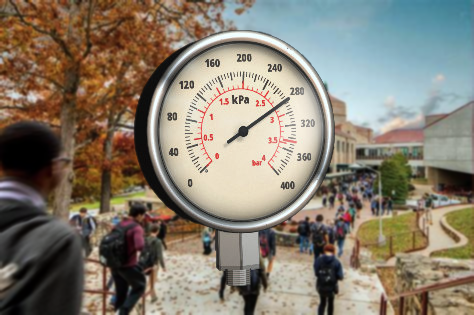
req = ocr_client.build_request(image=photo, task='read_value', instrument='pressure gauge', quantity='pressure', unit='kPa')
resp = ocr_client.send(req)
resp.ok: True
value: 280 kPa
